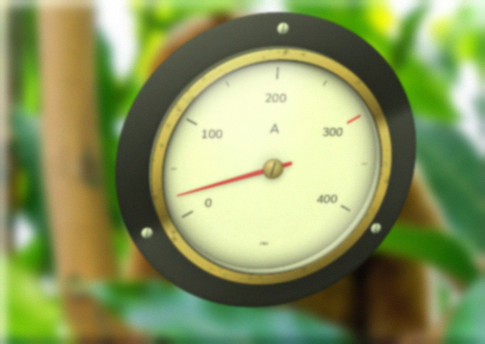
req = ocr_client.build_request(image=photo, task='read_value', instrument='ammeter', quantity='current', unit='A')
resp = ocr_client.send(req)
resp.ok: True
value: 25 A
